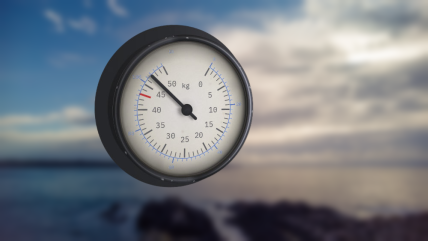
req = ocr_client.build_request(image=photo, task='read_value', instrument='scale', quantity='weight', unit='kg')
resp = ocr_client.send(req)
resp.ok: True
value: 47 kg
